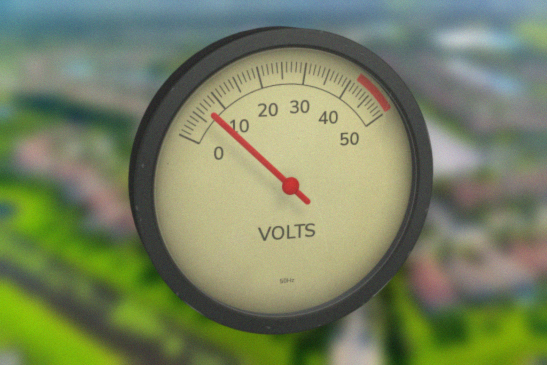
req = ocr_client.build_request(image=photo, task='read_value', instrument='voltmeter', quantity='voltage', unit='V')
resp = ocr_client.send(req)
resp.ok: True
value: 7 V
